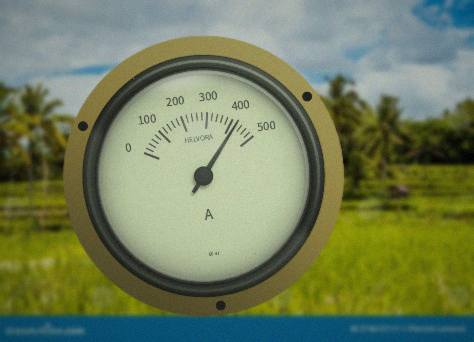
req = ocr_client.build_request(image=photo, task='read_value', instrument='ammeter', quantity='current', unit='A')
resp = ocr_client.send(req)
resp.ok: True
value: 420 A
